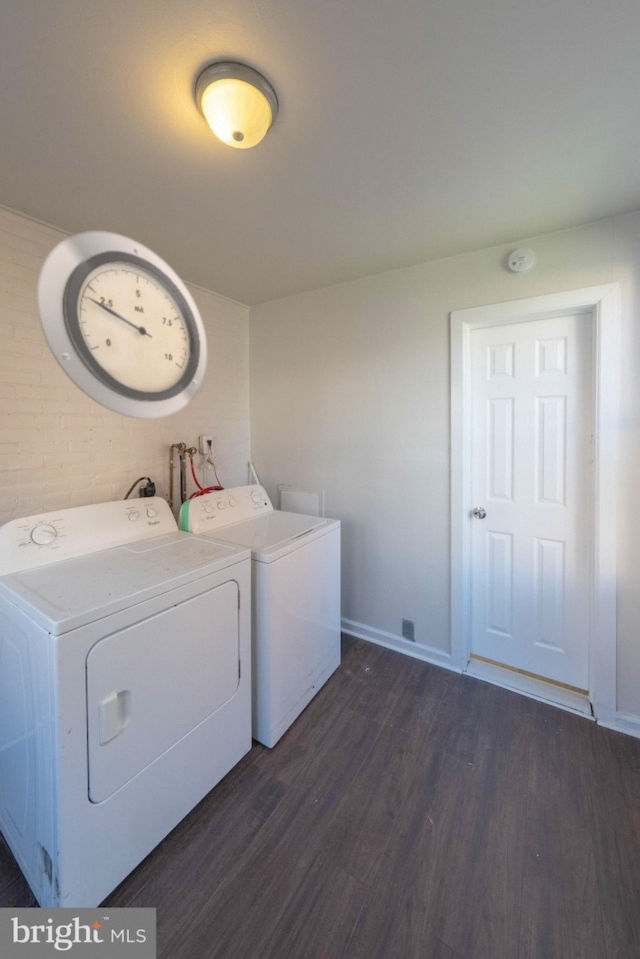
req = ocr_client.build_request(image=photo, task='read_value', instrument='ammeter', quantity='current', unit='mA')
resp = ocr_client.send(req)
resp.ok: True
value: 2 mA
